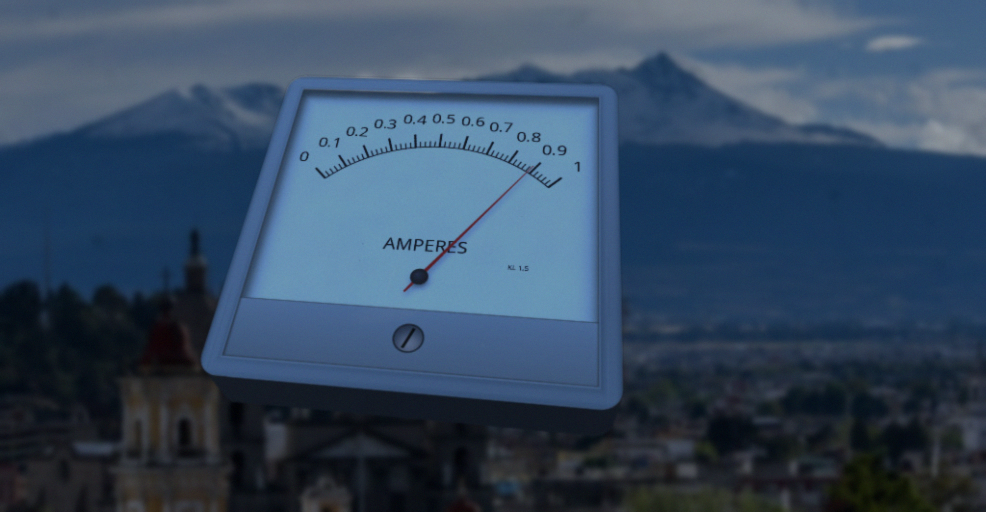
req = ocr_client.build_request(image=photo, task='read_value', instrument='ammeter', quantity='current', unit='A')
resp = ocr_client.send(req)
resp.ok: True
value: 0.9 A
